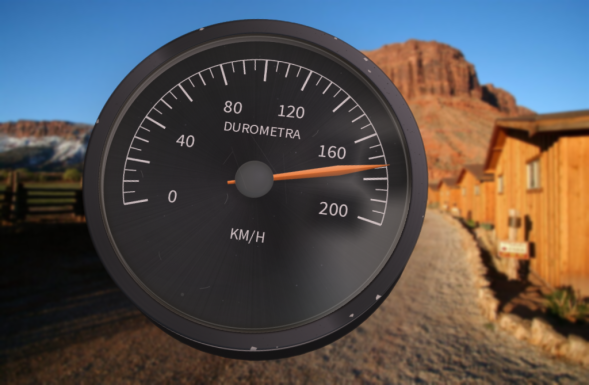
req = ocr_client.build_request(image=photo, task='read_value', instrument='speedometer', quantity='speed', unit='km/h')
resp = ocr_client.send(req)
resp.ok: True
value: 175 km/h
